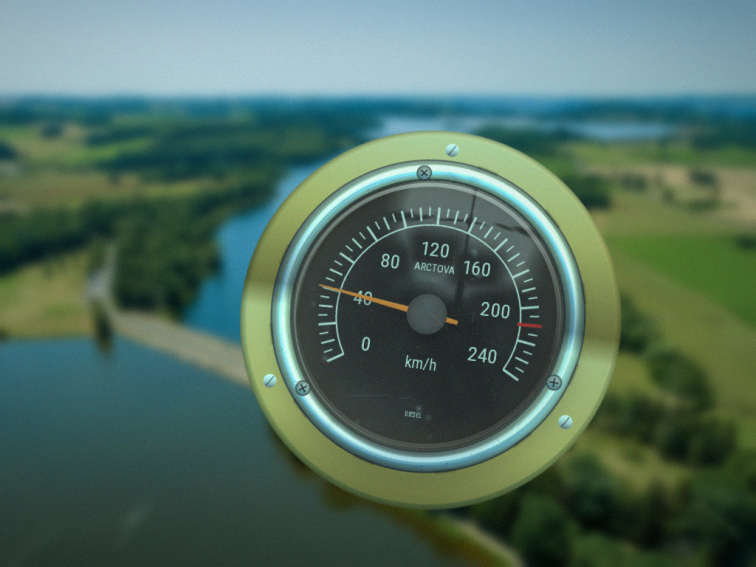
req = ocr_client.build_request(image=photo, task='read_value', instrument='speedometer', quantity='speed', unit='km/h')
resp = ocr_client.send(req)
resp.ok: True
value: 40 km/h
